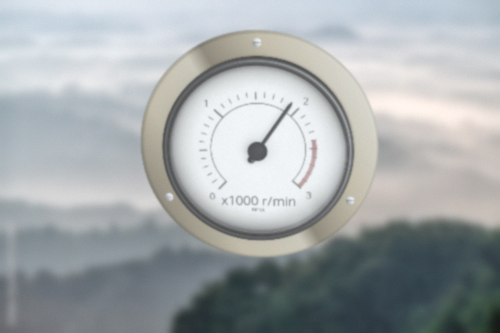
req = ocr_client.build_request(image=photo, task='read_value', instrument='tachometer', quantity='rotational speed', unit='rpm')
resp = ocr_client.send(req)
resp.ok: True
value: 1900 rpm
